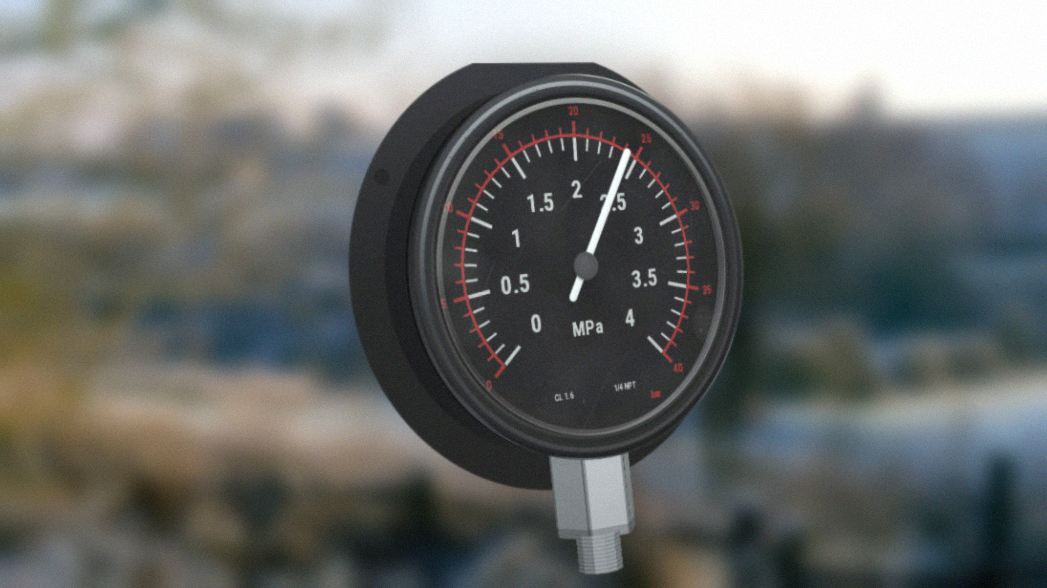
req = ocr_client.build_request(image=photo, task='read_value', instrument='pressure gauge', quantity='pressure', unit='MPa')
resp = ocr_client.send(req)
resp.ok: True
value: 2.4 MPa
